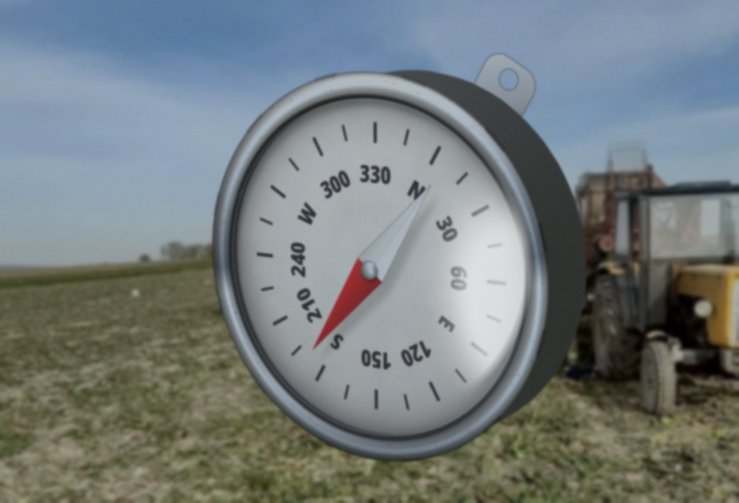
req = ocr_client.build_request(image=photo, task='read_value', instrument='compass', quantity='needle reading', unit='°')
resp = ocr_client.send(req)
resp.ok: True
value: 187.5 °
